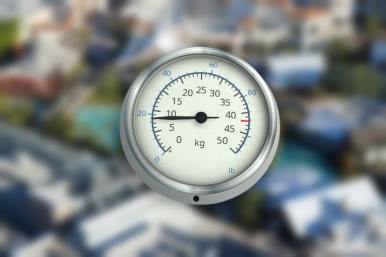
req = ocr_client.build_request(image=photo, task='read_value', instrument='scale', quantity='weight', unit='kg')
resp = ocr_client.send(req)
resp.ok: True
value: 8 kg
